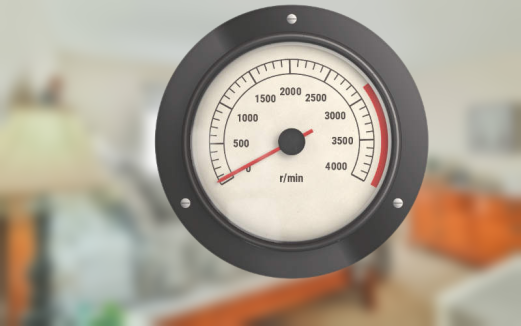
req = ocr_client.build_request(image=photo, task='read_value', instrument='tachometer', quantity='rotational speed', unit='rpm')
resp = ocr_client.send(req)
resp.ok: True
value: 50 rpm
